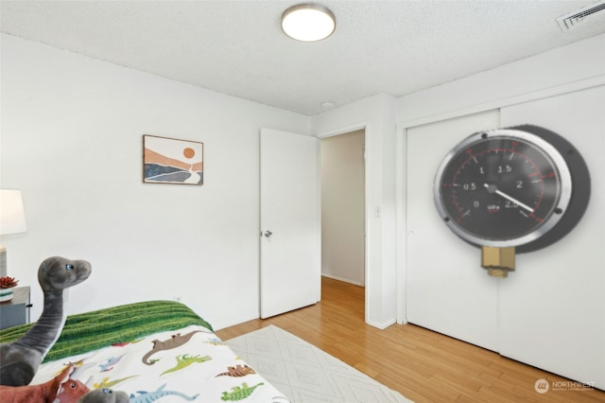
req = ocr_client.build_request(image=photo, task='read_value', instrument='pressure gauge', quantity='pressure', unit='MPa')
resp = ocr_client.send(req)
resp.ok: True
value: 2.4 MPa
